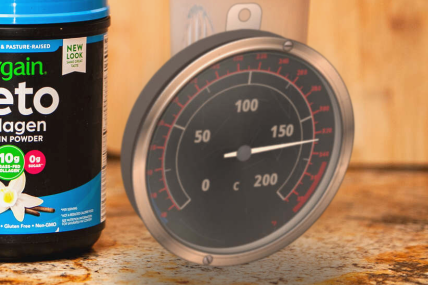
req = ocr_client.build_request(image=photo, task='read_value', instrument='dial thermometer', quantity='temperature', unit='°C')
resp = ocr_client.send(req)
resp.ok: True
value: 162.5 °C
